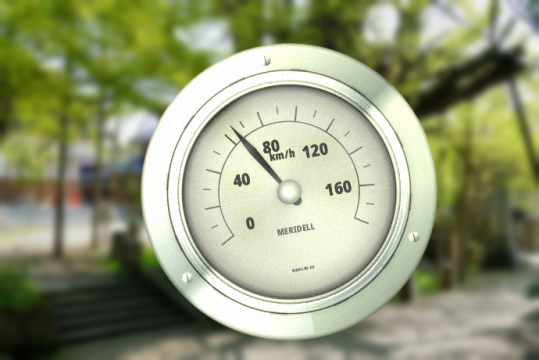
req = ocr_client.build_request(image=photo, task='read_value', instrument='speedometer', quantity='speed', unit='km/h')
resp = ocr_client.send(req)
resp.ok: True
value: 65 km/h
